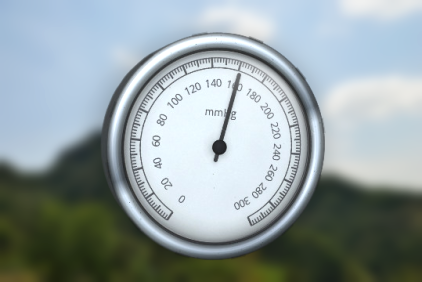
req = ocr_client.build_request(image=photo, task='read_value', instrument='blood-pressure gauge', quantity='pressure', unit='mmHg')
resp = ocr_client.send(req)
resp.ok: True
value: 160 mmHg
